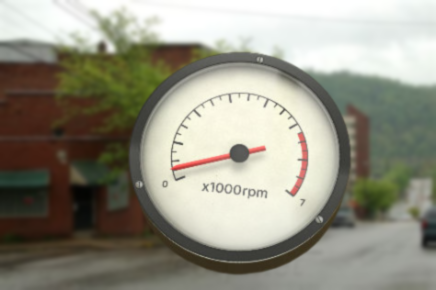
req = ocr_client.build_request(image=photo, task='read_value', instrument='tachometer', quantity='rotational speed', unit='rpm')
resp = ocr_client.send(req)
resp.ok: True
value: 250 rpm
